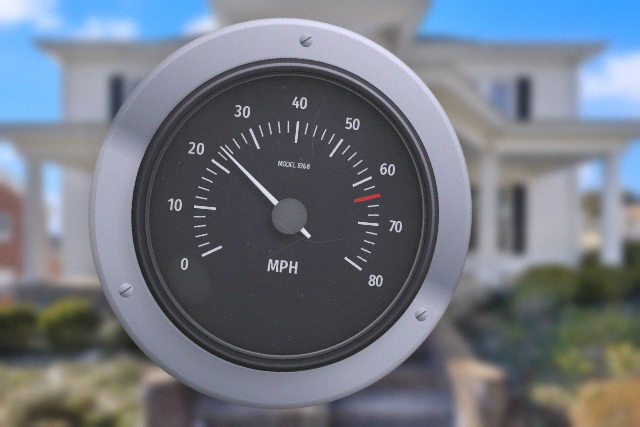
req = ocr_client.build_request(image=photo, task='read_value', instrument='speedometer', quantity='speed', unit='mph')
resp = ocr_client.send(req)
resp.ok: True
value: 23 mph
